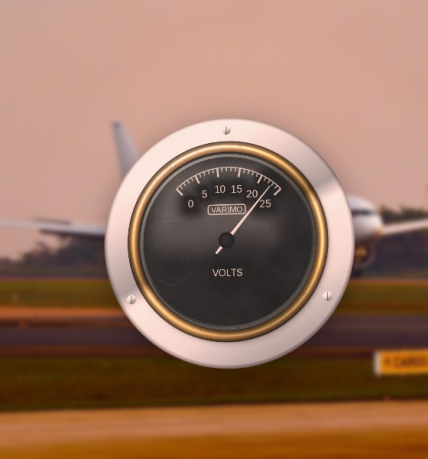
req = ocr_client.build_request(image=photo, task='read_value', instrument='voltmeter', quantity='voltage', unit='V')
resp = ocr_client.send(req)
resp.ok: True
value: 23 V
